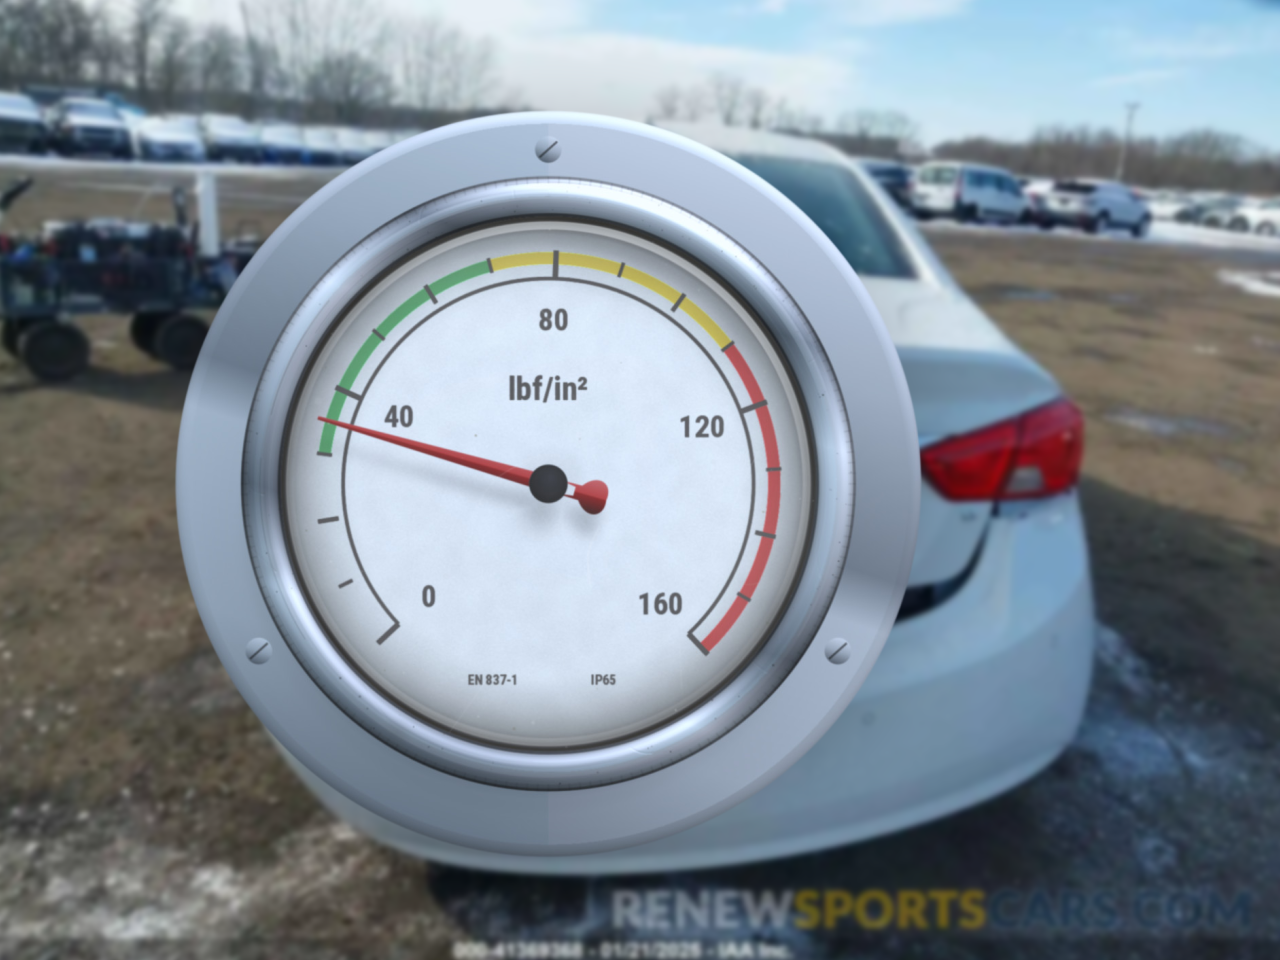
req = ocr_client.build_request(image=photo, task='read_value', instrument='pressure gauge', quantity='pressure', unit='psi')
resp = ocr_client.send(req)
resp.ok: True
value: 35 psi
